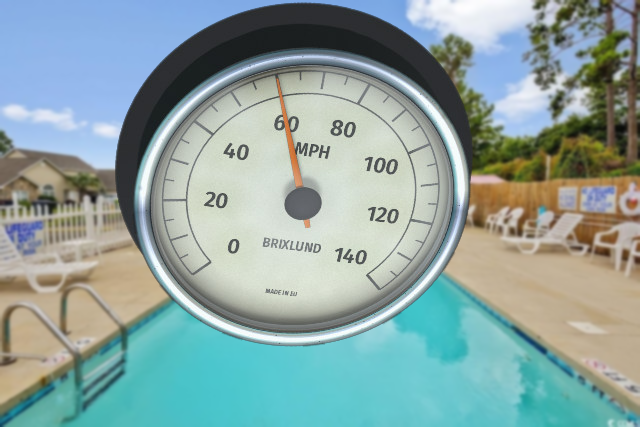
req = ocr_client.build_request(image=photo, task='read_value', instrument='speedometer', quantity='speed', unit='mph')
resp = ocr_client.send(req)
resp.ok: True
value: 60 mph
